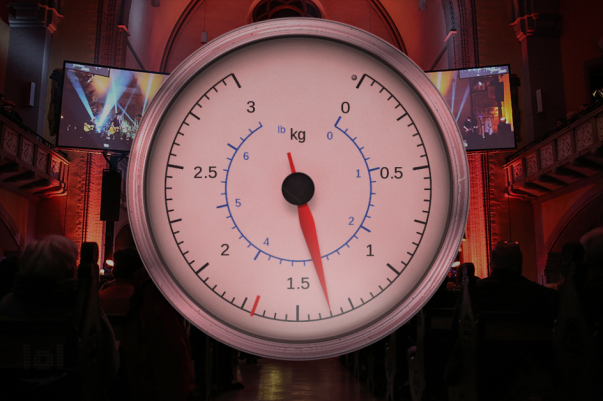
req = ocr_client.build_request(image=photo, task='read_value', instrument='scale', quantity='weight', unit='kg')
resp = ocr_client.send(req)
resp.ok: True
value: 1.35 kg
